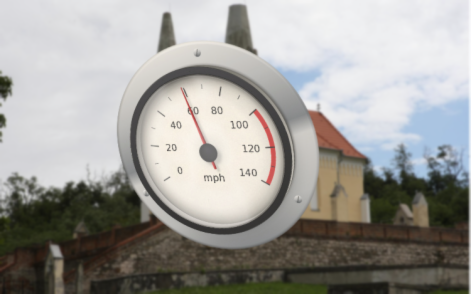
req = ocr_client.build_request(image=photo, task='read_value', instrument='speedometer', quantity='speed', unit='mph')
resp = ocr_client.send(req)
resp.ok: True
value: 60 mph
